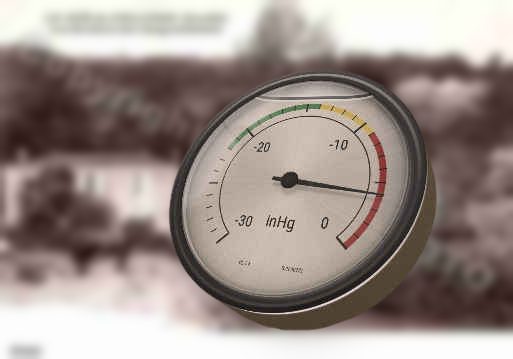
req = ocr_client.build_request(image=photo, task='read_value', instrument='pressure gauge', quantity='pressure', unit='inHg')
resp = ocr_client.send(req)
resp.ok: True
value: -4 inHg
